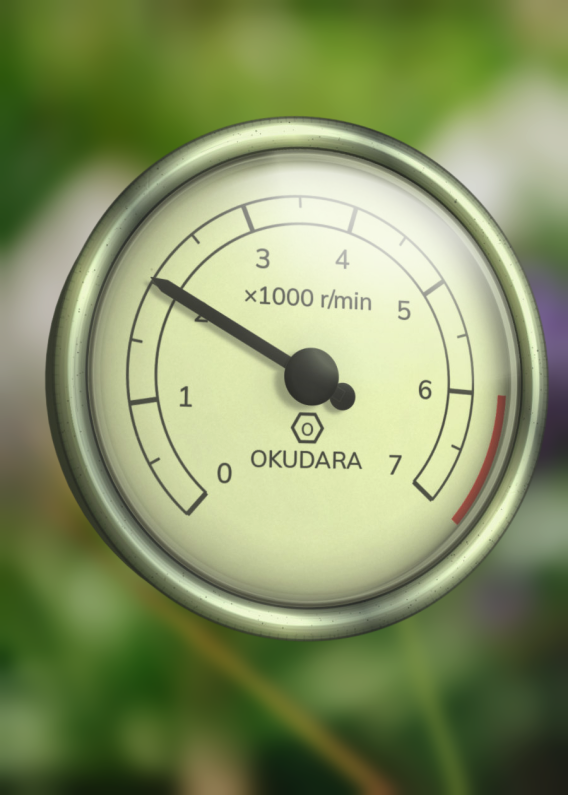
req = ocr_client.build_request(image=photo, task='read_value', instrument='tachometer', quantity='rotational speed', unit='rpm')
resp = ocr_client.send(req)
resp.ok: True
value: 2000 rpm
